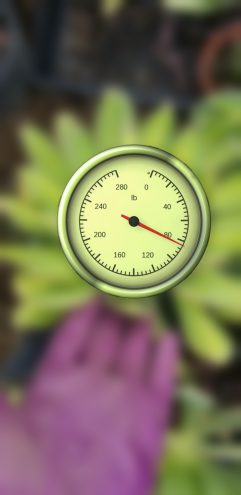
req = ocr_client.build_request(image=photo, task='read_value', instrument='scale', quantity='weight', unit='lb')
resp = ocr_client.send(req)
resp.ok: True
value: 84 lb
